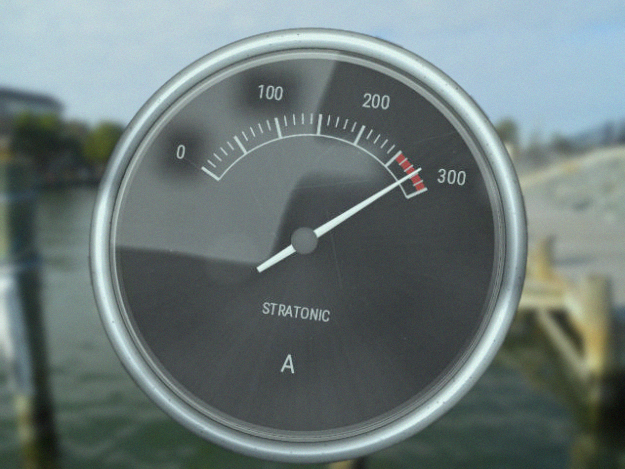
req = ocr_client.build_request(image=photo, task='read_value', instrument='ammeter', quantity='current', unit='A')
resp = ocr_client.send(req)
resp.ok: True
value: 280 A
